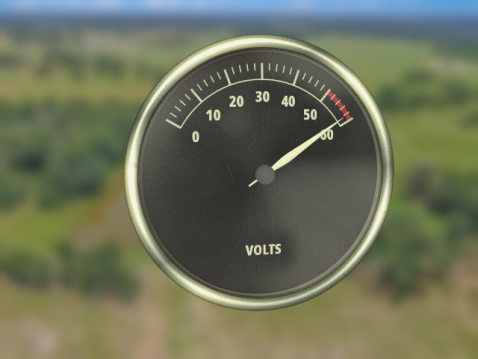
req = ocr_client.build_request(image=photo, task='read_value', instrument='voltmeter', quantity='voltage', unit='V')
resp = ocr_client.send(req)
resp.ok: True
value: 58 V
